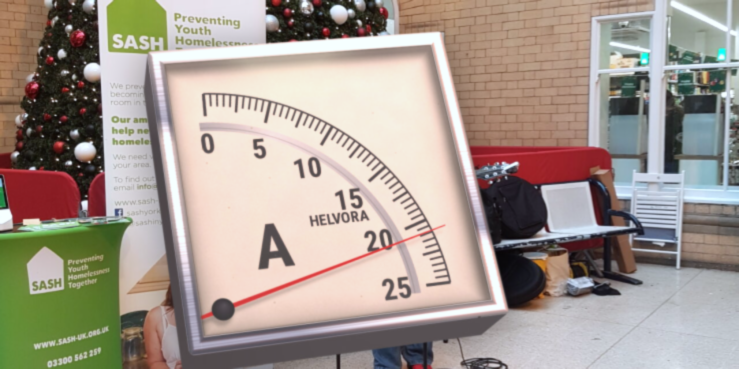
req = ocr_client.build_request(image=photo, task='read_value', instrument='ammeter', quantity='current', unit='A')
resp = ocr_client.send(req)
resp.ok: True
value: 21 A
